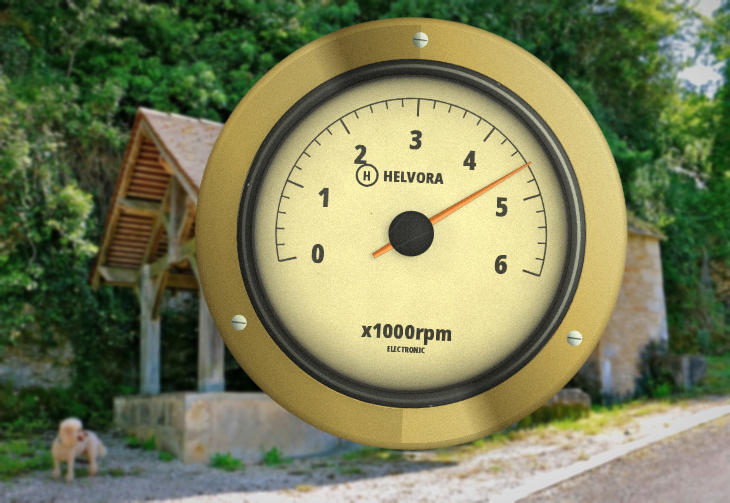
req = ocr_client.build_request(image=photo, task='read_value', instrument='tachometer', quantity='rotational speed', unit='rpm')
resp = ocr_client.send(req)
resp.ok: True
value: 4600 rpm
